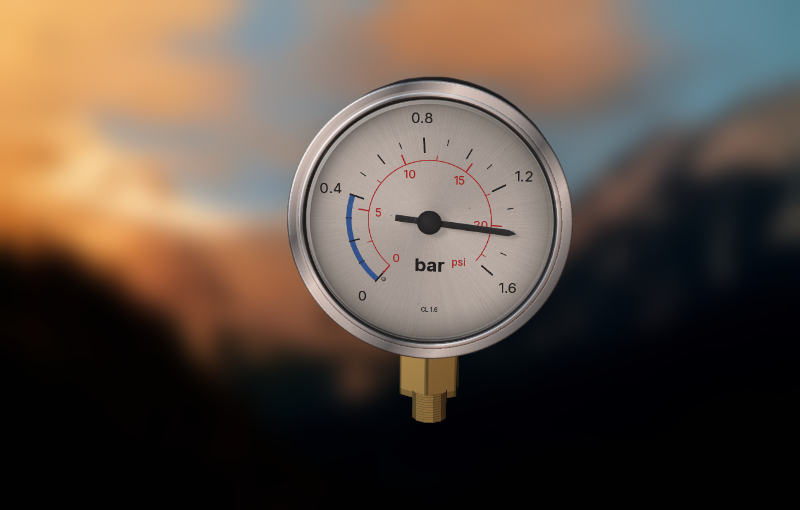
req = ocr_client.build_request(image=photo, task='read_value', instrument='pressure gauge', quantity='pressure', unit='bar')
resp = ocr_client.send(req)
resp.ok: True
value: 1.4 bar
